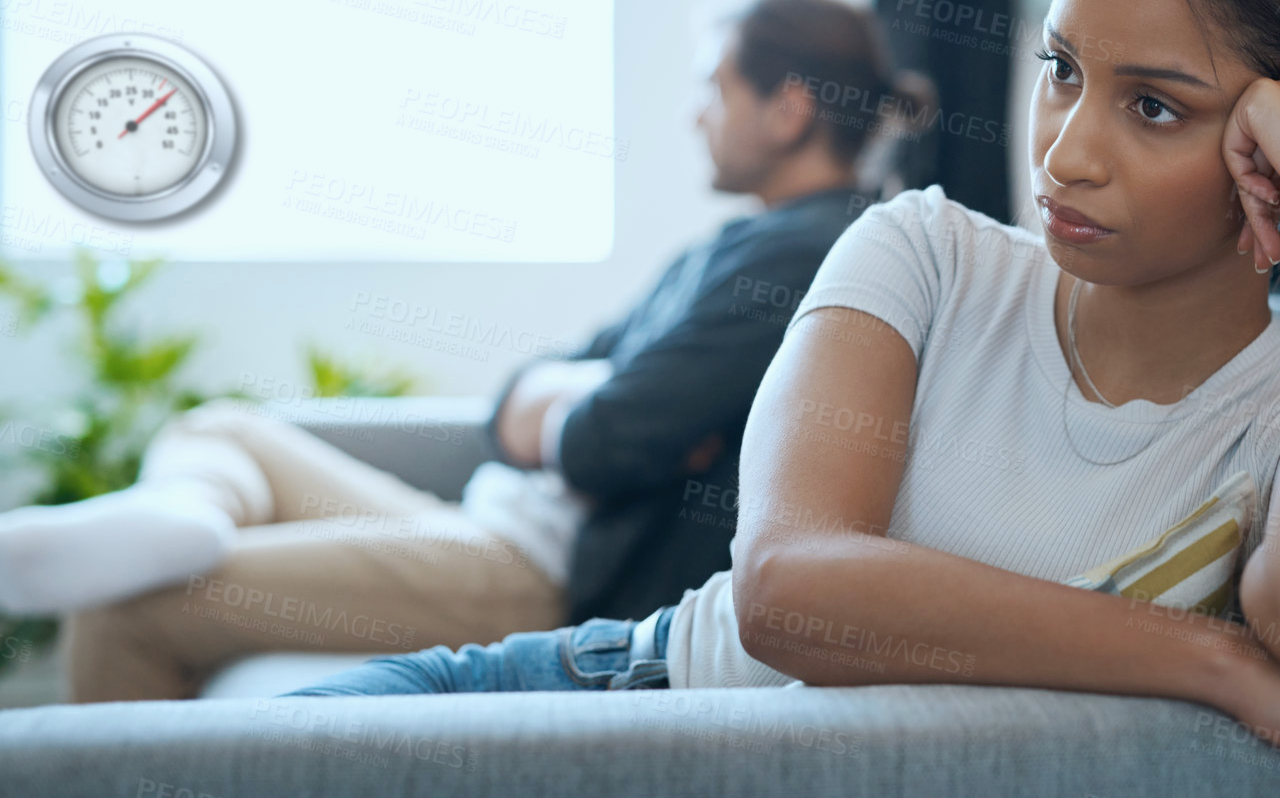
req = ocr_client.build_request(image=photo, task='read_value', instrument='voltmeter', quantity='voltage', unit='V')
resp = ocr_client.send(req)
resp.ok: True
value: 35 V
